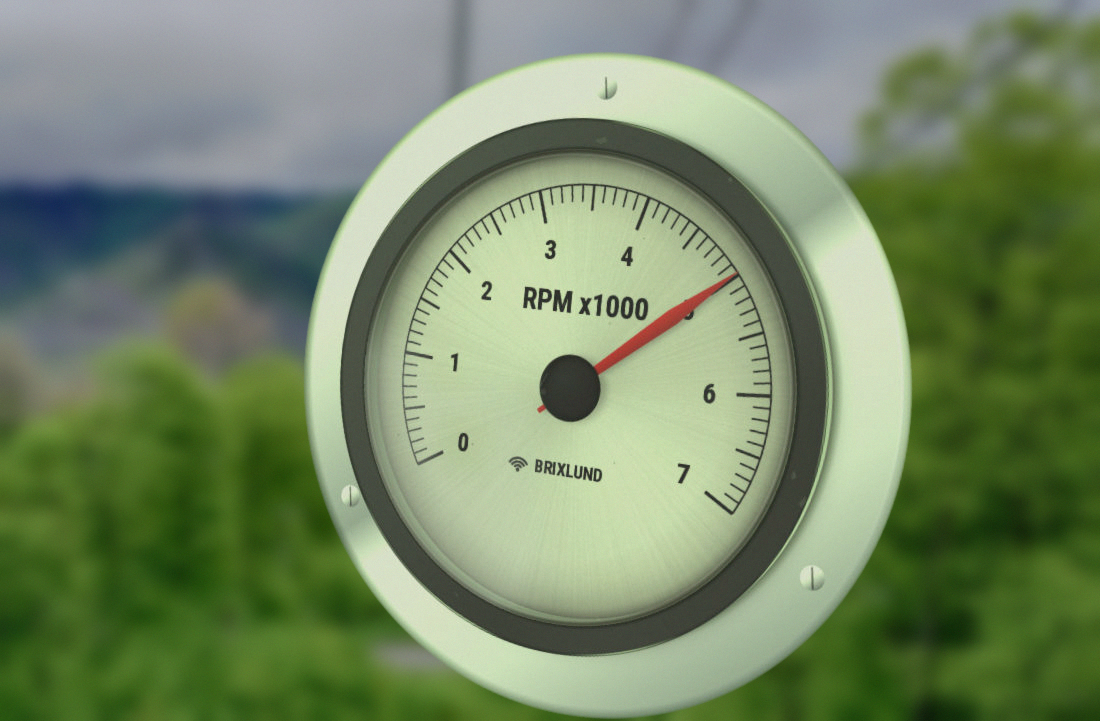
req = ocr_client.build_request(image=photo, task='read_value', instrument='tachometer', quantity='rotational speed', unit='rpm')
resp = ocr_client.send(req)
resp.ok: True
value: 5000 rpm
